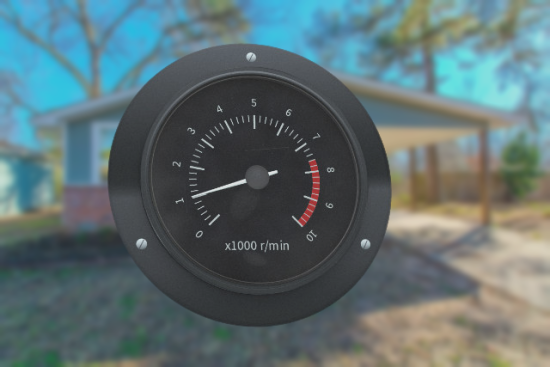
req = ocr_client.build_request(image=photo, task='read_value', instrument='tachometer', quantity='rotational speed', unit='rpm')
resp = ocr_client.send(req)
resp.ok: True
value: 1000 rpm
